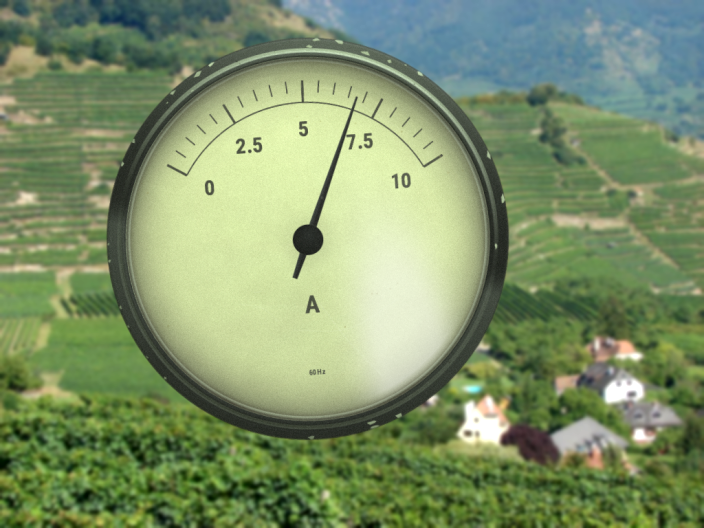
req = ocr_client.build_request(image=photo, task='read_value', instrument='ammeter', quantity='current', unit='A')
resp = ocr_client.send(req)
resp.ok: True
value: 6.75 A
